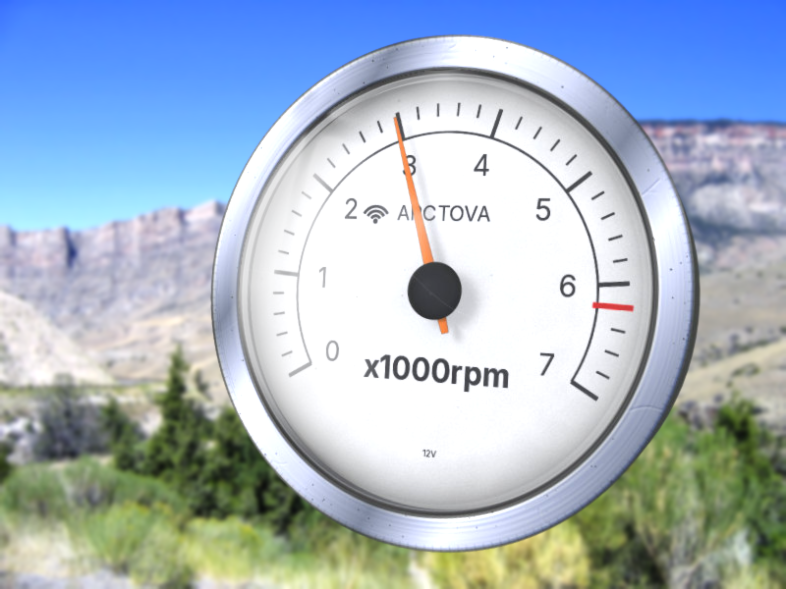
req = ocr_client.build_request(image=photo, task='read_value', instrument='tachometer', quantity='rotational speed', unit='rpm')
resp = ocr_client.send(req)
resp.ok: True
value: 3000 rpm
